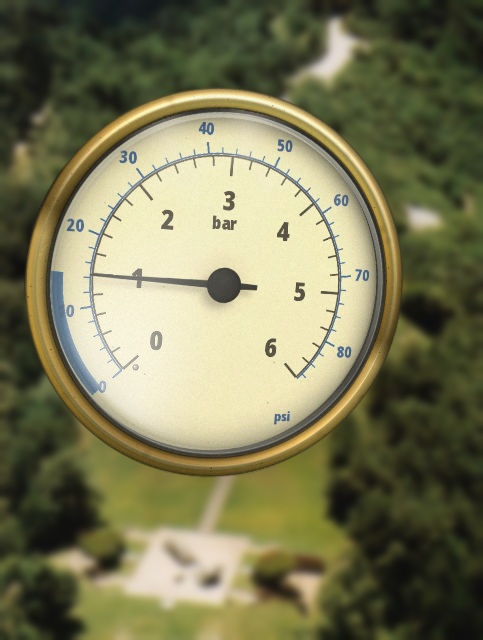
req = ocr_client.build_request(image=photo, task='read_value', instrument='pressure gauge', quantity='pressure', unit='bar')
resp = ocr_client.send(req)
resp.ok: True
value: 1 bar
